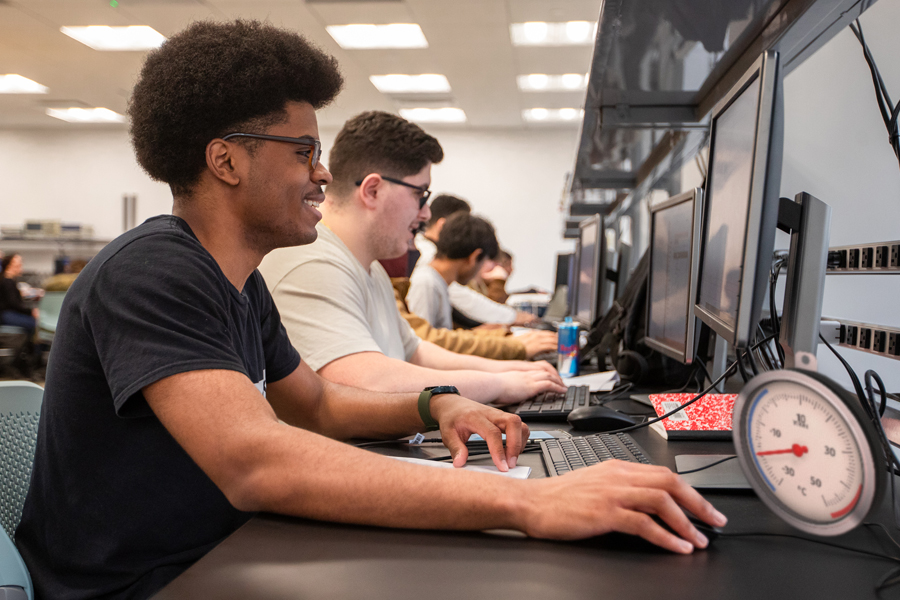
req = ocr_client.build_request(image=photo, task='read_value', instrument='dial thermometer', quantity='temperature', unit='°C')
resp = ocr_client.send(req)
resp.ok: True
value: -20 °C
